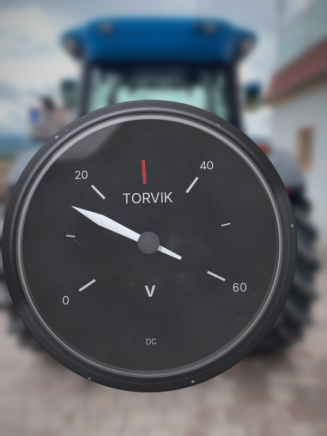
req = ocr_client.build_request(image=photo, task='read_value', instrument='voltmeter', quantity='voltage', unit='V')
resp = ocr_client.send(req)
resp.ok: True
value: 15 V
